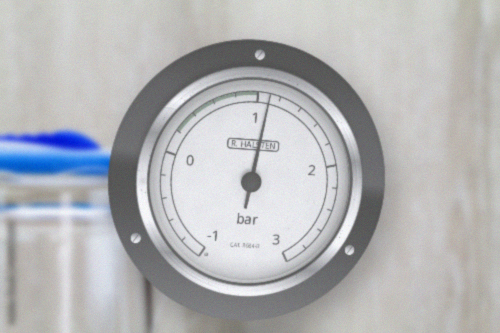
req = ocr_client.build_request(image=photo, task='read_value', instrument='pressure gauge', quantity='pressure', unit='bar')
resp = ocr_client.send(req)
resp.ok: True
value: 1.1 bar
